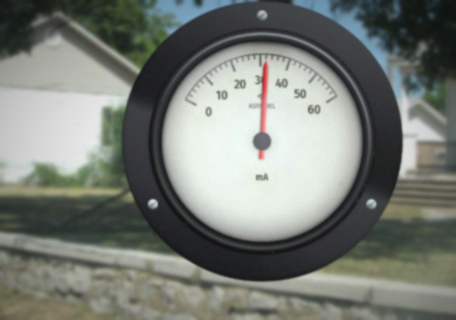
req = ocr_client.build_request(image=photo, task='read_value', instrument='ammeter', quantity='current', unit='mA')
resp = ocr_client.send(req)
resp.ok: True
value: 32 mA
